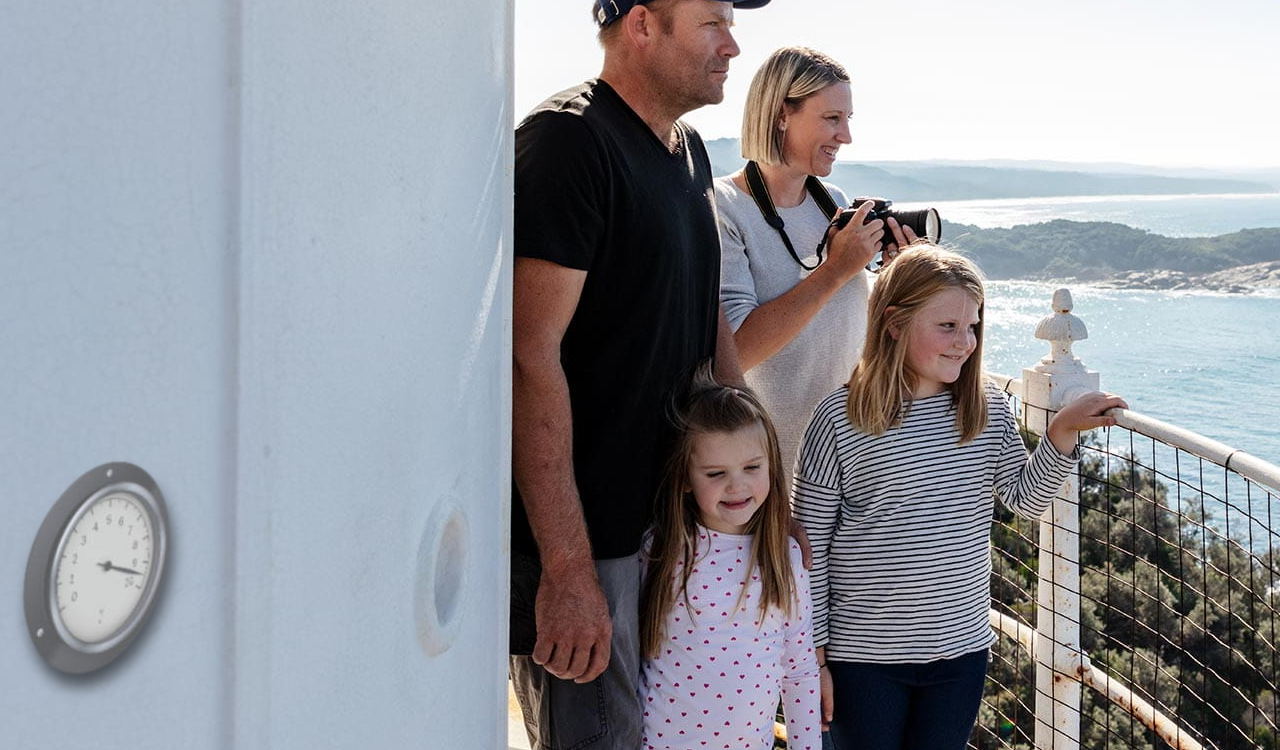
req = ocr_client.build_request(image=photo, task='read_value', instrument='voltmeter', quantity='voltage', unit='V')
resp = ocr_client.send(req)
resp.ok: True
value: 9.5 V
